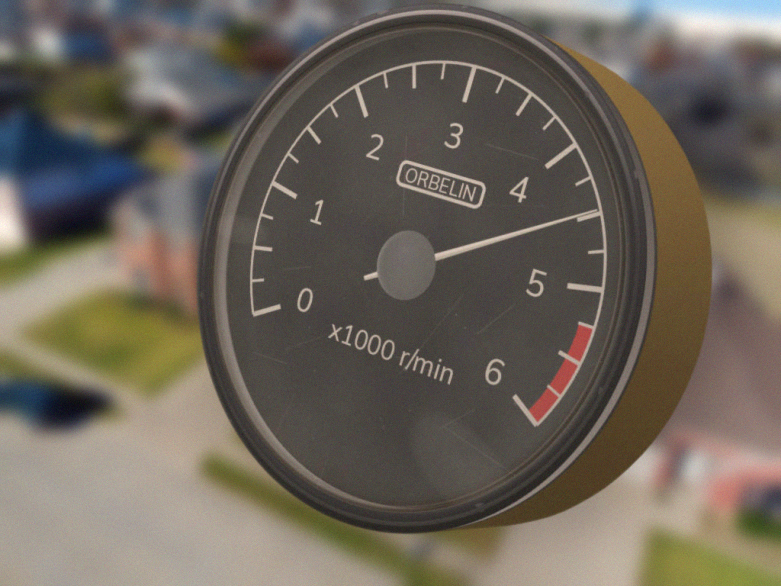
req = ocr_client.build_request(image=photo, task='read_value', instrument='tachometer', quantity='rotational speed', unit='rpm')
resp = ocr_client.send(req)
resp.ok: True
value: 4500 rpm
